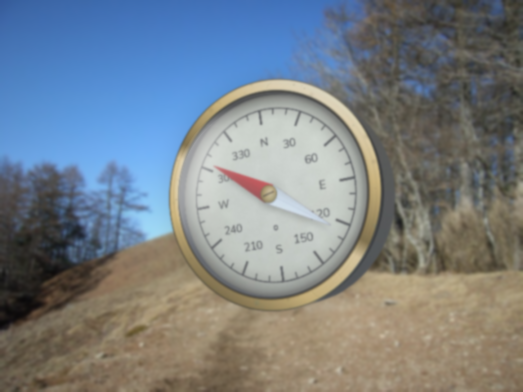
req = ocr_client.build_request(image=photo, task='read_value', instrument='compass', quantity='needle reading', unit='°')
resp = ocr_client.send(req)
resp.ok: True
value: 305 °
